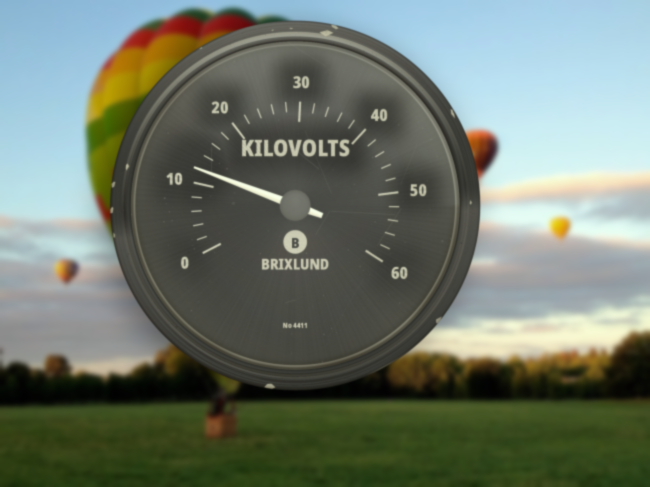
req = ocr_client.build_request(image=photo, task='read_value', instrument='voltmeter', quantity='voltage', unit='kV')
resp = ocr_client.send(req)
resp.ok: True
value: 12 kV
